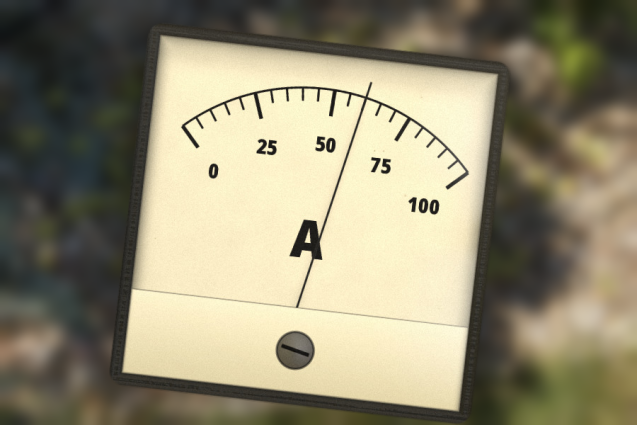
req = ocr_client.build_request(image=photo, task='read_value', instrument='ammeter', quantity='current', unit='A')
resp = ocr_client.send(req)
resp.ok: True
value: 60 A
